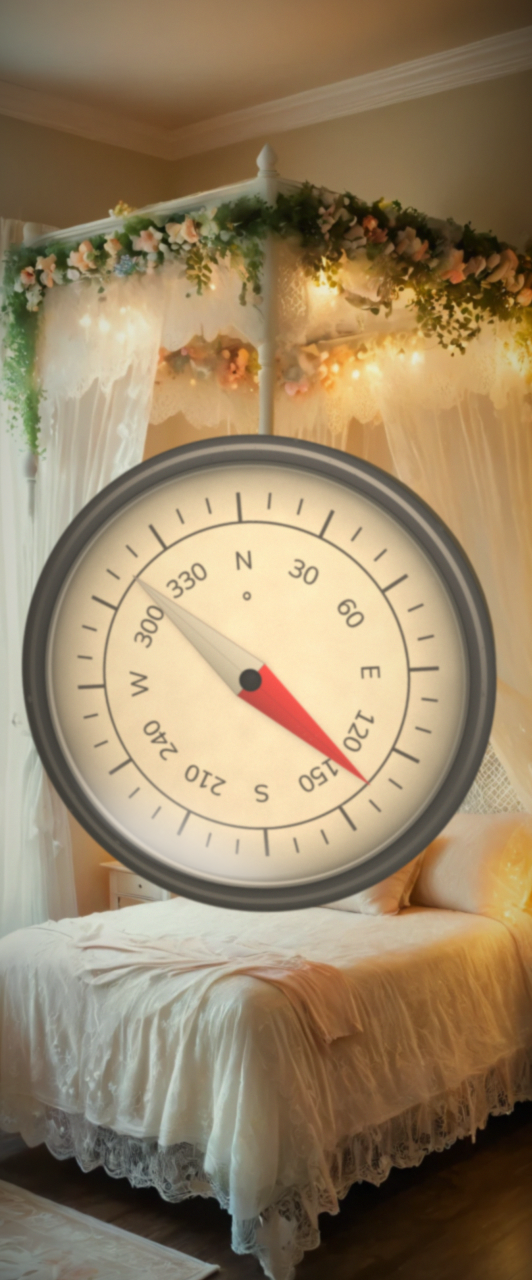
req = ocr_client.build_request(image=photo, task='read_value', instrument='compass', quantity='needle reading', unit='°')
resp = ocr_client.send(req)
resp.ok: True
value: 135 °
